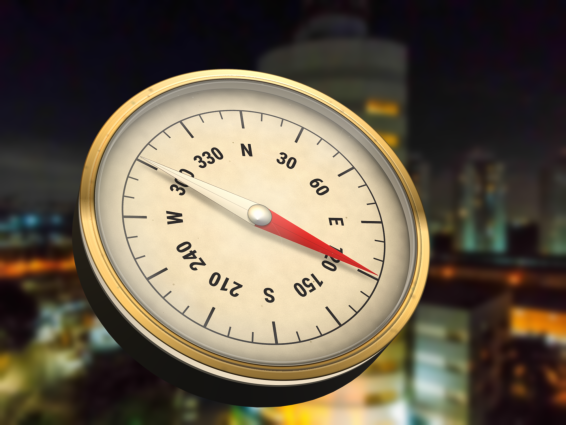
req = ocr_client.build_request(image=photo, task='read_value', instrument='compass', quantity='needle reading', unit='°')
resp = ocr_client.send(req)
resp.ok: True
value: 120 °
